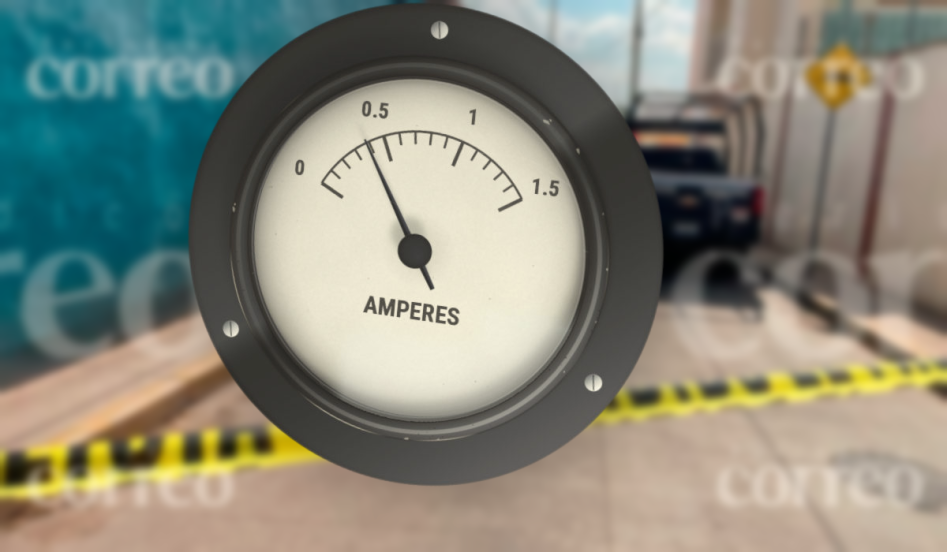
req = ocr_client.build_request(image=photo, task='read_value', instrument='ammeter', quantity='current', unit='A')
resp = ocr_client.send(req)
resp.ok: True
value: 0.4 A
